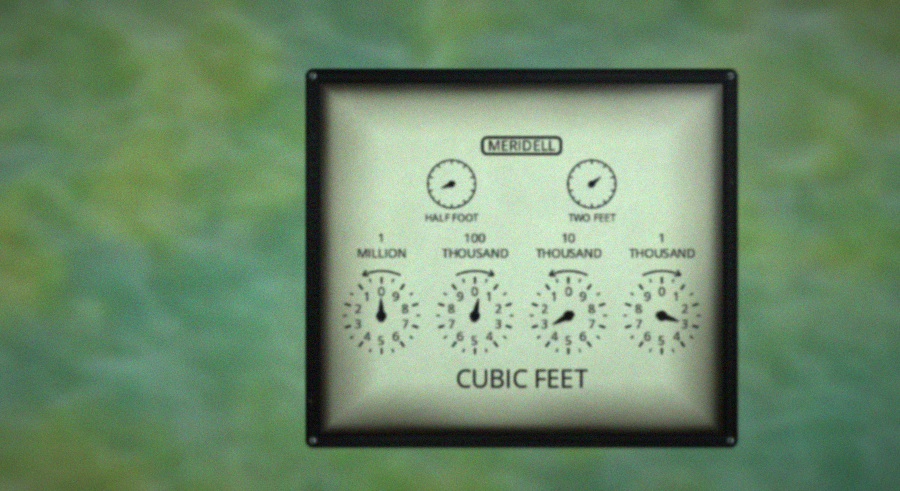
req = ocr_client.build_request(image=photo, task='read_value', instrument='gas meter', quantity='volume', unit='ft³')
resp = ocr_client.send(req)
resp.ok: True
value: 3300 ft³
